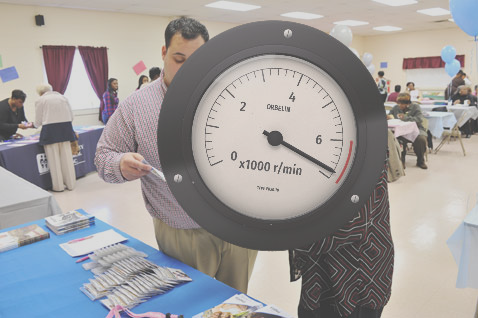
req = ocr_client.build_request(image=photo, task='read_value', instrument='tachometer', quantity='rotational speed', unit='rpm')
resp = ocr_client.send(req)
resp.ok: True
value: 6800 rpm
